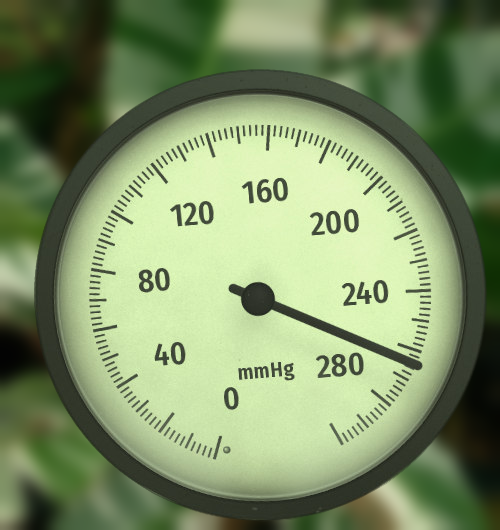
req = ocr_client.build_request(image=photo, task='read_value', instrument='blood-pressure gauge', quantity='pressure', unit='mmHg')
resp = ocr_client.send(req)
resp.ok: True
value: 264 mmHg
